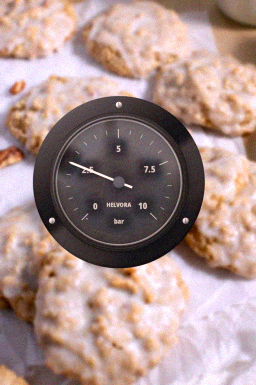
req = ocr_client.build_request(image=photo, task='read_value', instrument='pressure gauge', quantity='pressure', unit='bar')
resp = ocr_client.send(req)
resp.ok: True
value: 2.5 bar
